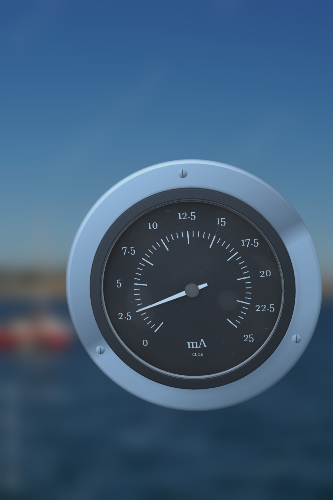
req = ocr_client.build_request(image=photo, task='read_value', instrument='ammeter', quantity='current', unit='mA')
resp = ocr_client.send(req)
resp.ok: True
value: 2.5 mA
